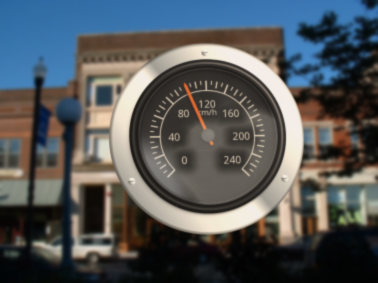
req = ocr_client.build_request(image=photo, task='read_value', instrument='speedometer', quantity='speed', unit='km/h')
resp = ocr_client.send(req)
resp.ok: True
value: 100 km/h
